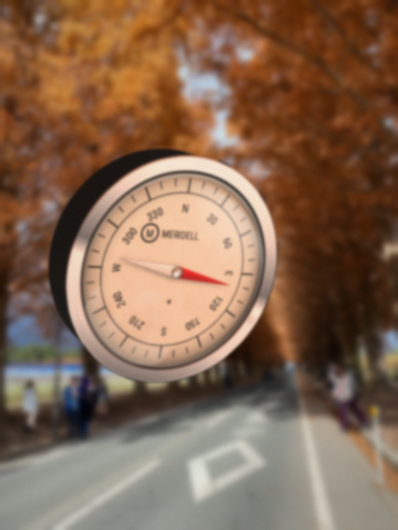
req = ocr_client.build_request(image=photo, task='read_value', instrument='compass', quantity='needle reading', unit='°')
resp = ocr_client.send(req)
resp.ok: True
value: 100 °
